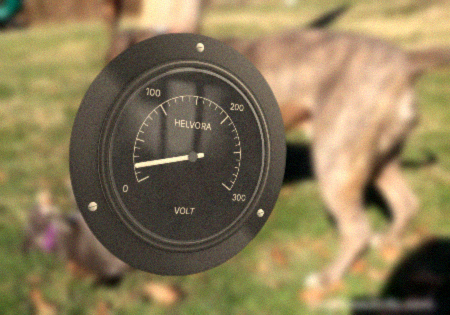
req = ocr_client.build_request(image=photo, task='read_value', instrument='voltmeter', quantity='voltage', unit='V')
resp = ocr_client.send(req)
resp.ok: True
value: 20 V
